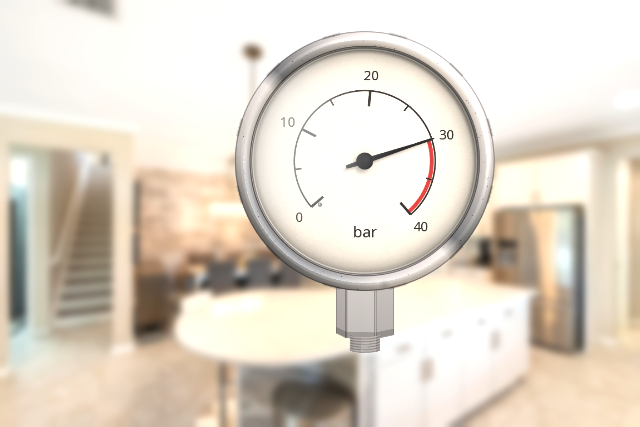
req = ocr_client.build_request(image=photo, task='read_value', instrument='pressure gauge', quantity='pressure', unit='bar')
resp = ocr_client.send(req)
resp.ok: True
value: 30 bar
